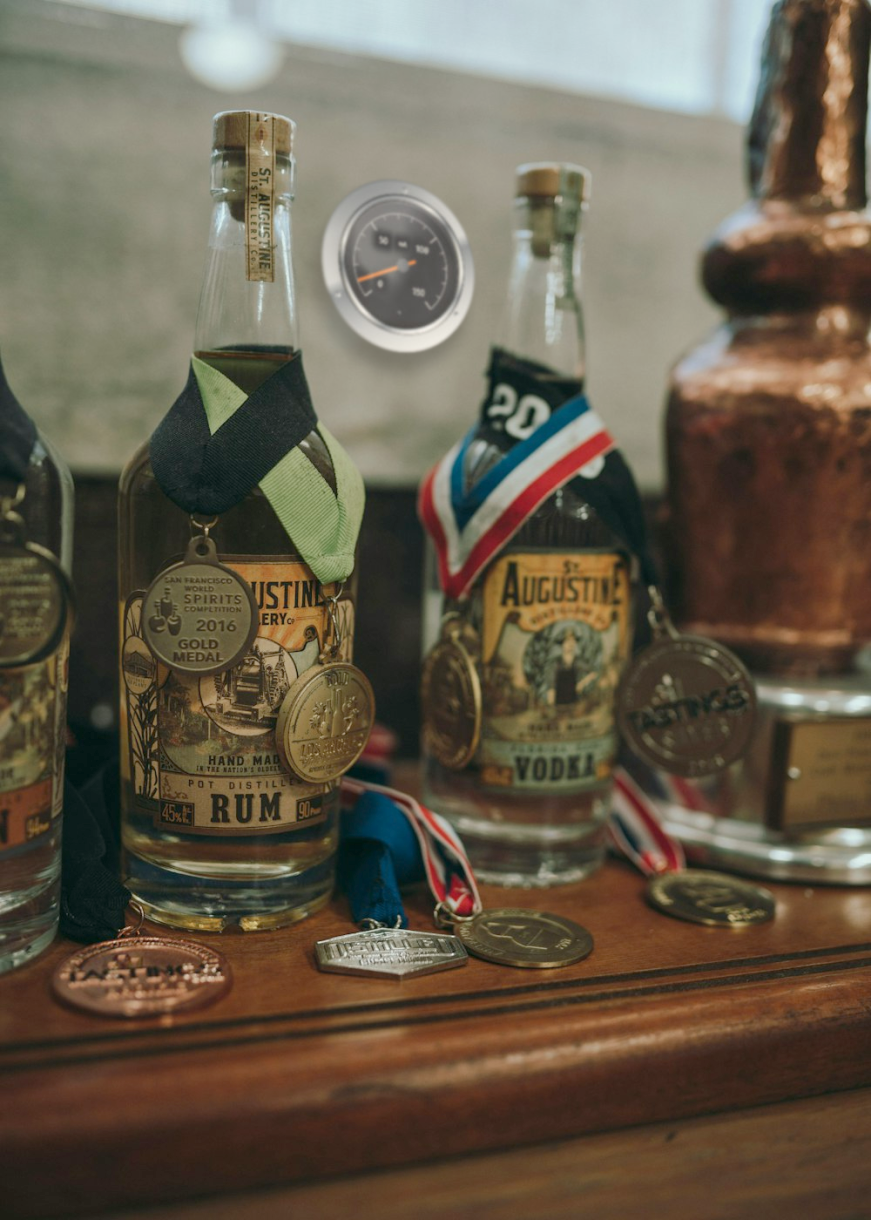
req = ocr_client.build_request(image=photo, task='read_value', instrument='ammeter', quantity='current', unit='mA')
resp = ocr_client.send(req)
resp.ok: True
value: 10 mA
